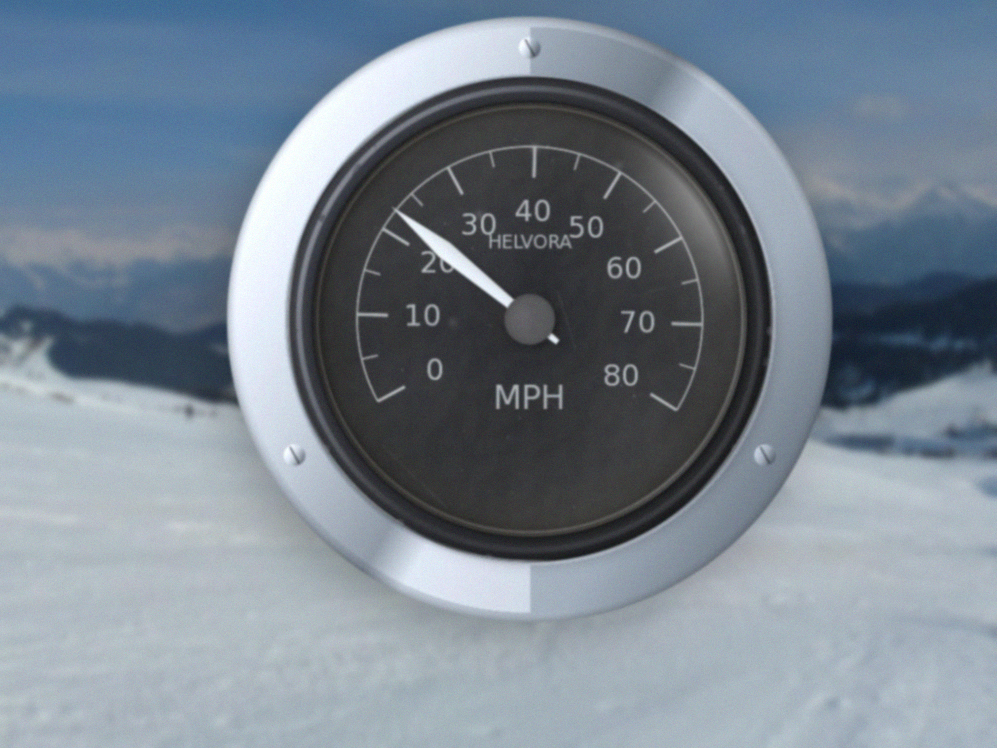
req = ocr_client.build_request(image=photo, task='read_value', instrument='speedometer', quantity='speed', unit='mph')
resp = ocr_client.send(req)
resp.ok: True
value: 22.5 mph
